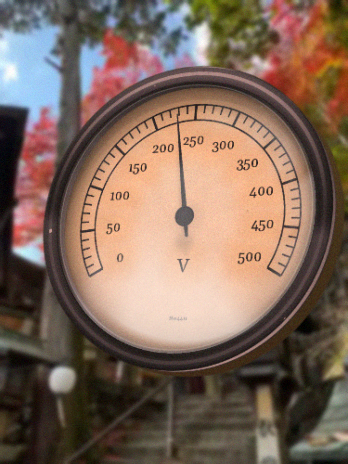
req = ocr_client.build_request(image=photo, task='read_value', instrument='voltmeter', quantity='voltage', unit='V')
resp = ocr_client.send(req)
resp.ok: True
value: 230 V
